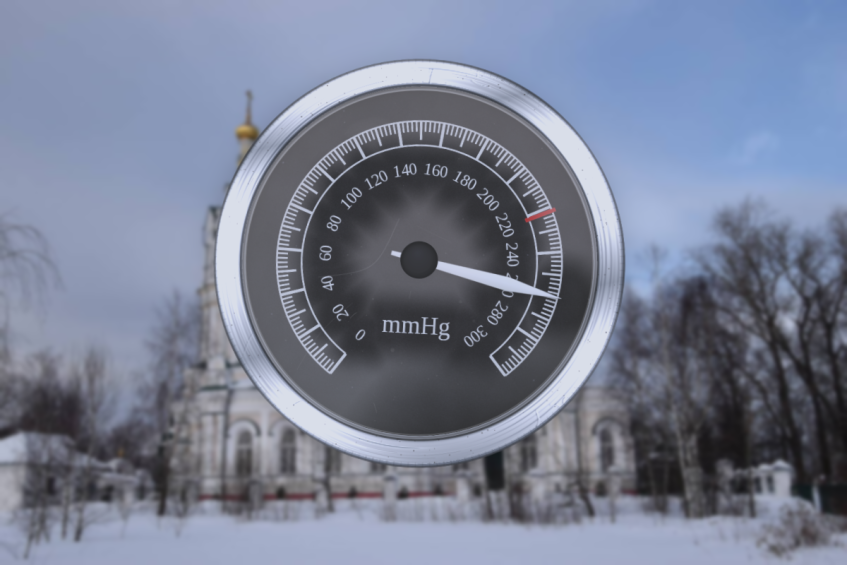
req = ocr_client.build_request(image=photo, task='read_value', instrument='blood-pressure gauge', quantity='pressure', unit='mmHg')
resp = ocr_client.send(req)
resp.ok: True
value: 260 mmHg
